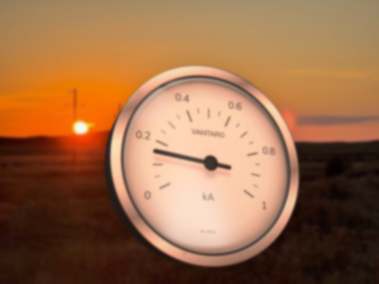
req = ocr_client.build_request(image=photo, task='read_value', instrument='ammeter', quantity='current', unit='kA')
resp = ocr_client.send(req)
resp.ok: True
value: 0.15 kA
